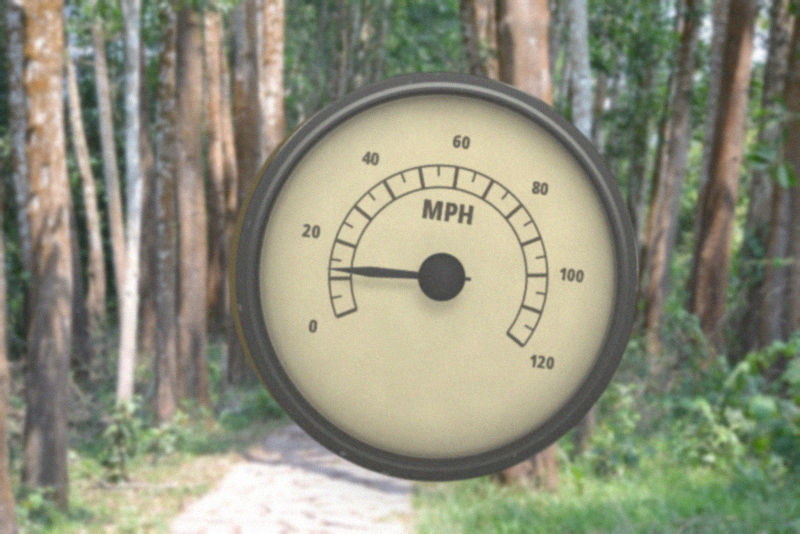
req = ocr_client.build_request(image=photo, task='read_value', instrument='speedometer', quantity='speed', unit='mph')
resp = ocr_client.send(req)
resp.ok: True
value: 12.5 mph
